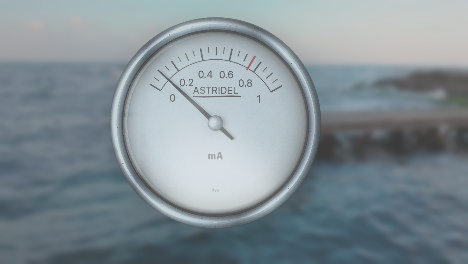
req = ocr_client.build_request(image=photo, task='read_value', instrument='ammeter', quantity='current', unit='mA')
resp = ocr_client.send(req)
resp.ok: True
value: 0.1 mA
